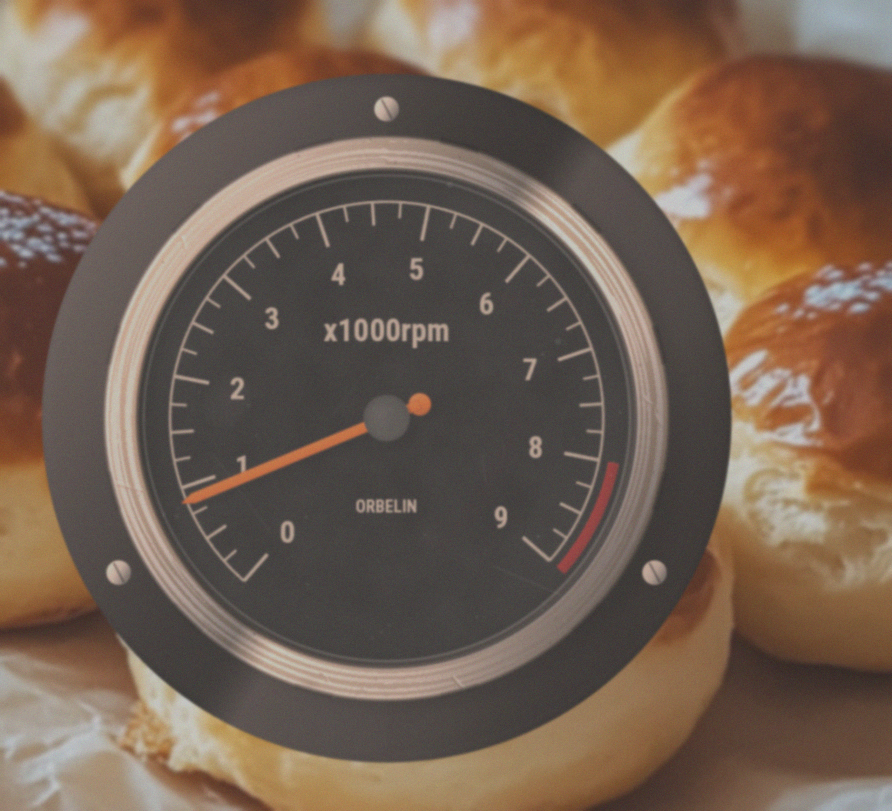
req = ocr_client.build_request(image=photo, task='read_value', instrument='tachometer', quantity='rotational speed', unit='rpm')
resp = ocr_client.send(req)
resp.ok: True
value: 875 rpm
